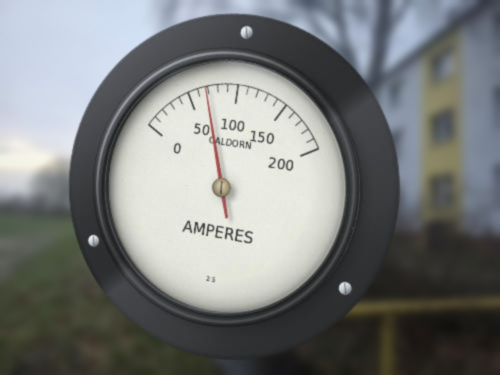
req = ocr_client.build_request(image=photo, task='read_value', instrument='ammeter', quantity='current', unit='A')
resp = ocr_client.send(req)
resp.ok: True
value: 70 A
